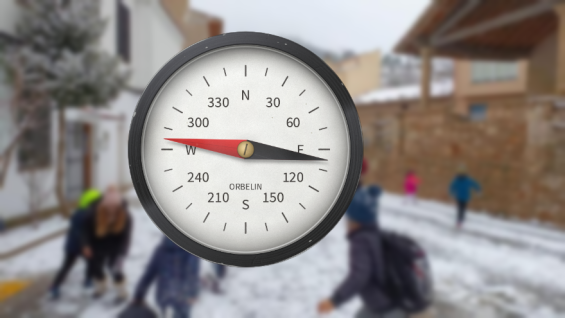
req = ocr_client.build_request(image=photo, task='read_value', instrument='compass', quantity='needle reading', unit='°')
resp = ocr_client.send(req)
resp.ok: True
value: 277.5 °
